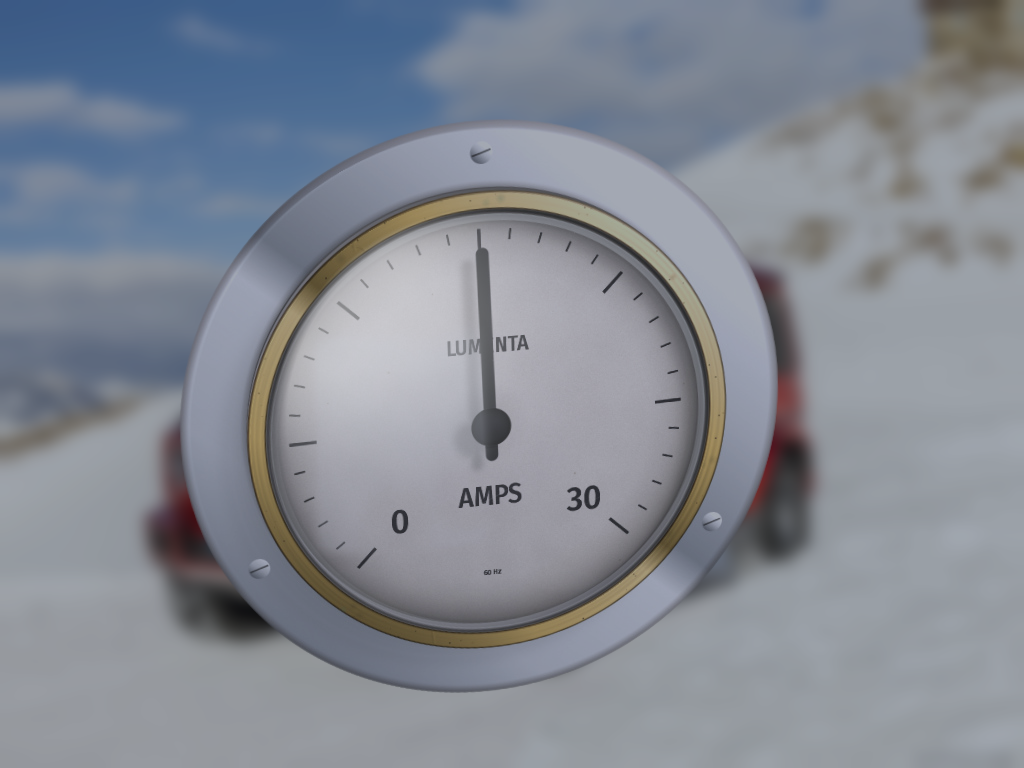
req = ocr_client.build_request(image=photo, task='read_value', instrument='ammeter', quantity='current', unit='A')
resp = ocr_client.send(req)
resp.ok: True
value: 15 A
